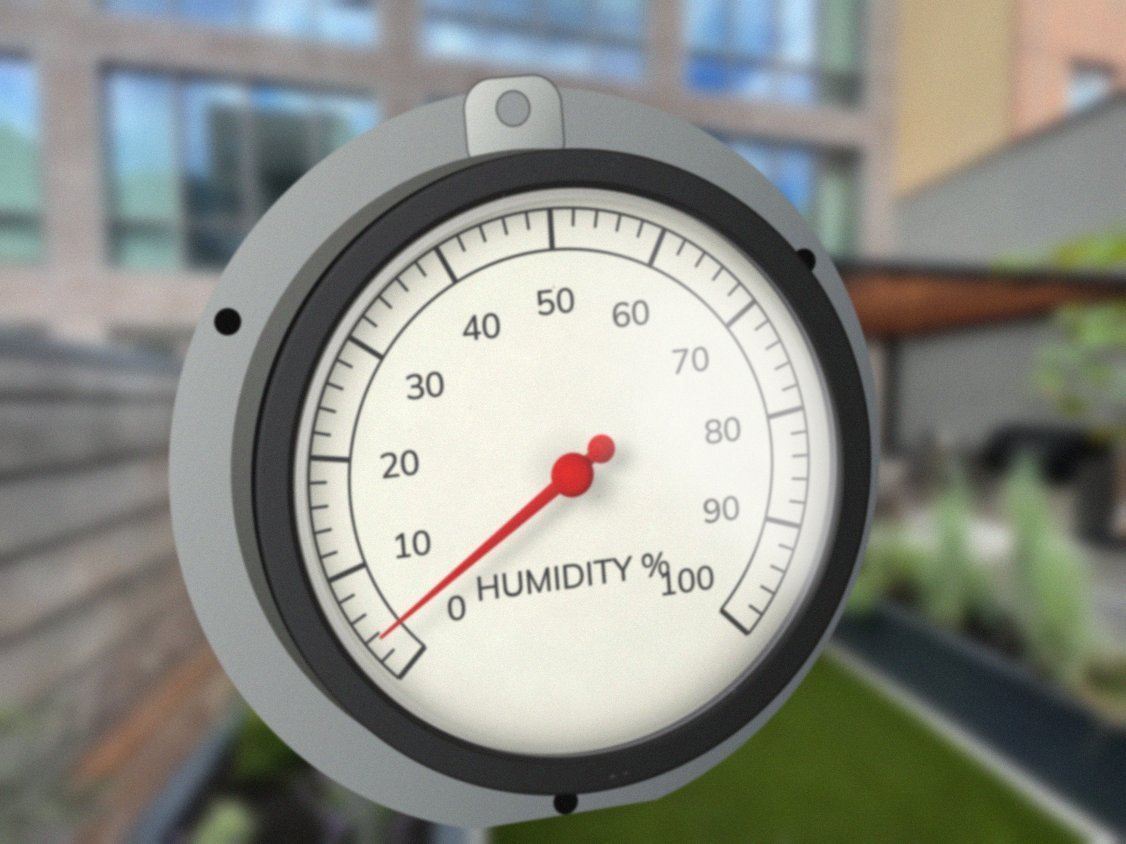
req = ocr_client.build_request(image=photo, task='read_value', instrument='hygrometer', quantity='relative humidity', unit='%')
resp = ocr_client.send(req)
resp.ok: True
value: 4 %
